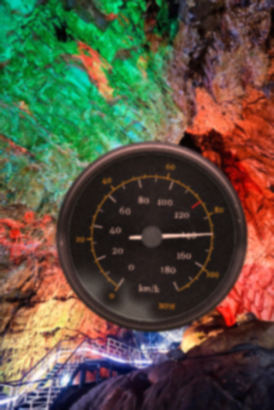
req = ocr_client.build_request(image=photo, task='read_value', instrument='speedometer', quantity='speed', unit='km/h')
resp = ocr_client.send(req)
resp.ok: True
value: 140 km/h
